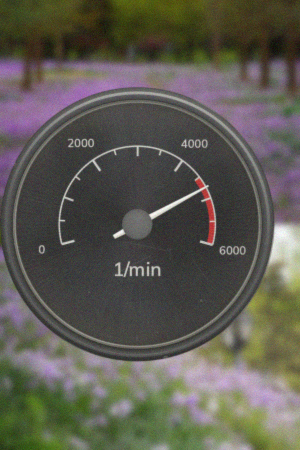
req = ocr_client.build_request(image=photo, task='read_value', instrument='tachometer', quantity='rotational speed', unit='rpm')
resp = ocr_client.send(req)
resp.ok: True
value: 4750 rpm
